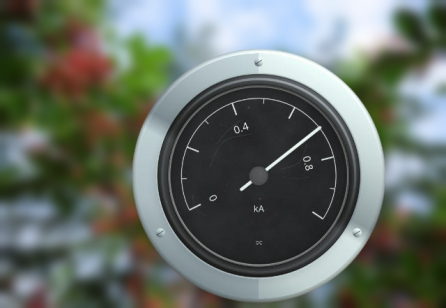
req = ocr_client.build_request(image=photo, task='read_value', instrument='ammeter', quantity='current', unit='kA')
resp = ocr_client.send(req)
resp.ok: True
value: 0.7 kA
